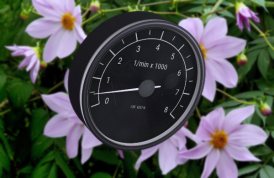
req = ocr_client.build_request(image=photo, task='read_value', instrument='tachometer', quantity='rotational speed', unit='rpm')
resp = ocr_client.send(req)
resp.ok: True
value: 500 rpm
